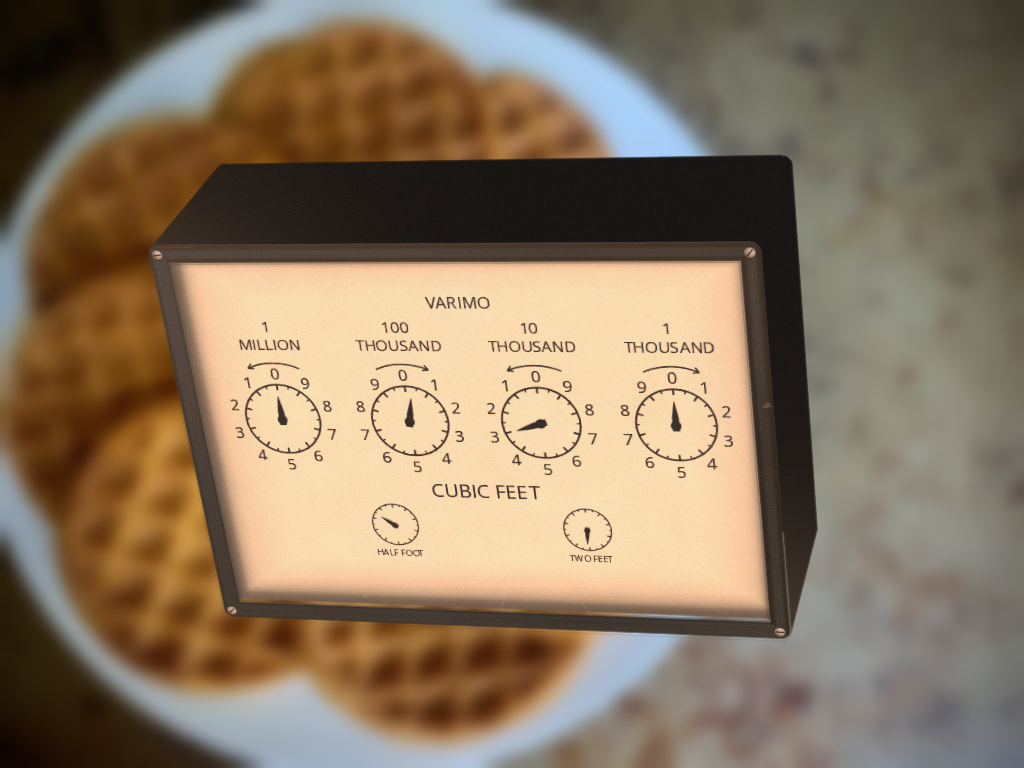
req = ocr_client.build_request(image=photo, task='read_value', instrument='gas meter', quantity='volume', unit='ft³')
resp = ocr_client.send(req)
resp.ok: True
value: 3000 ft³
